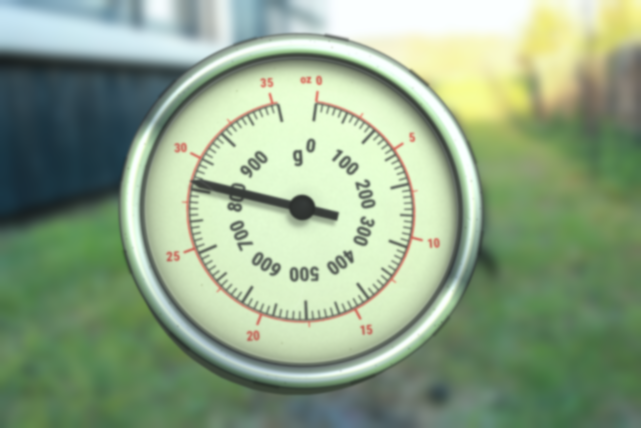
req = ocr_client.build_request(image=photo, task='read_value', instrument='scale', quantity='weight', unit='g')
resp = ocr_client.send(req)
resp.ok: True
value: 810 g
